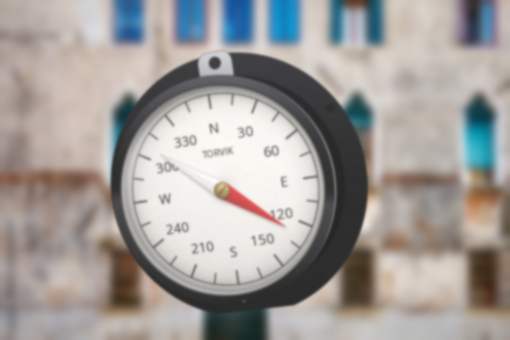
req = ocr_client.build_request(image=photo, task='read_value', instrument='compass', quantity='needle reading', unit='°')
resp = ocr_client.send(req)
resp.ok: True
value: 127.5 °
